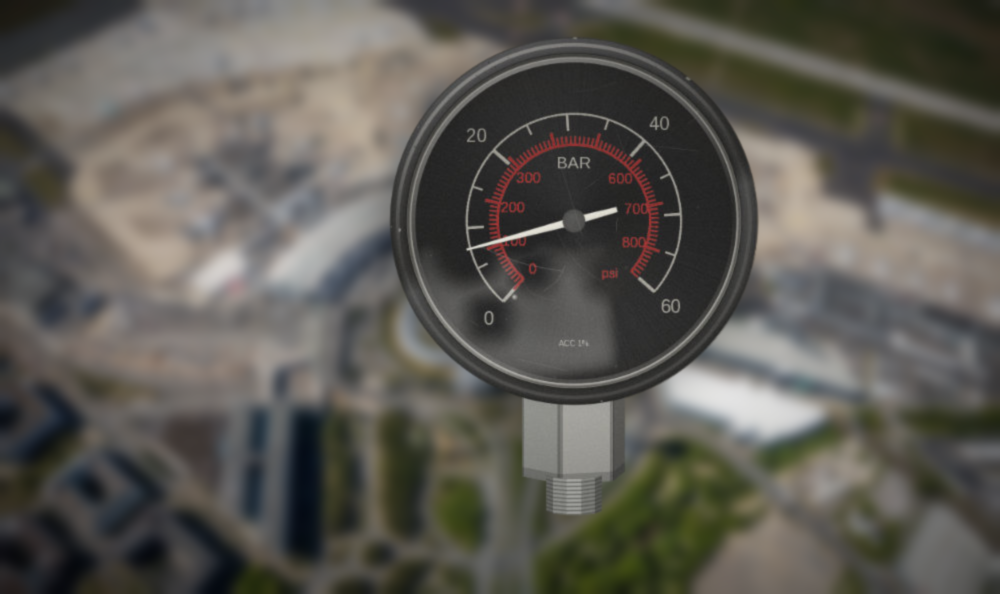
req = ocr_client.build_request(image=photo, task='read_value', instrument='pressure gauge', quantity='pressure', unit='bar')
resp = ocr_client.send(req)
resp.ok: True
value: 7.5 bar
